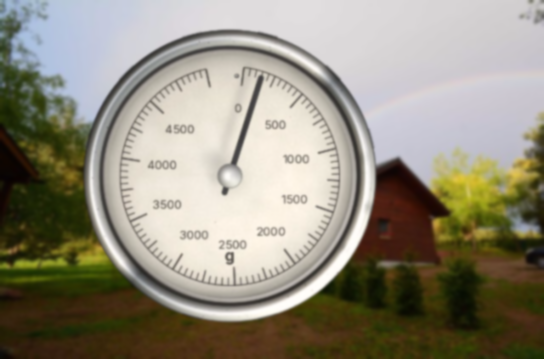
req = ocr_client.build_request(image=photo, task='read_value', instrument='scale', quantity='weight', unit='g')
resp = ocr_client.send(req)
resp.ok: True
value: 150 g
